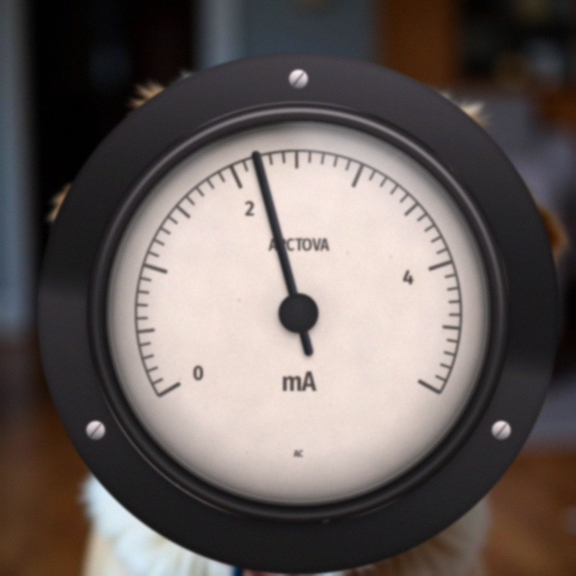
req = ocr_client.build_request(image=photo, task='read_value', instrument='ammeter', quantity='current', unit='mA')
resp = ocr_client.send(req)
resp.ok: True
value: 2.2 mA
